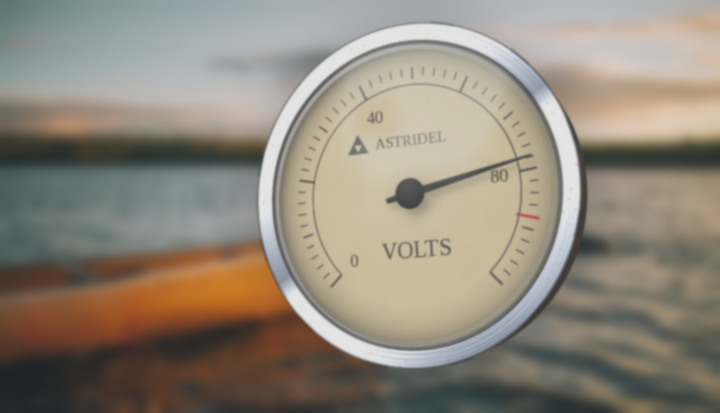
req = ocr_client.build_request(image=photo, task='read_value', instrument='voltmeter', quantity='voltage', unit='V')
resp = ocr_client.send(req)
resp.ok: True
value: 78 V
